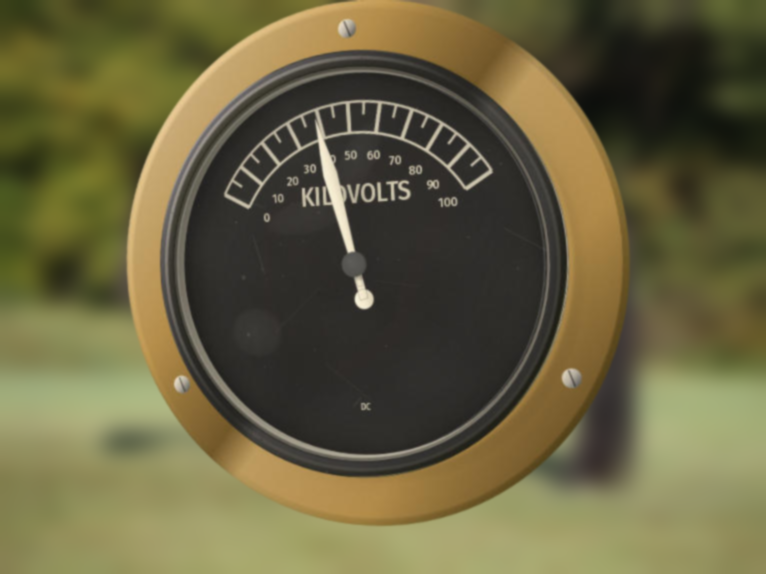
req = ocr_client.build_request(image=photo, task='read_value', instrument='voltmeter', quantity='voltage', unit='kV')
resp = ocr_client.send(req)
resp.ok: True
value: 40 kV
